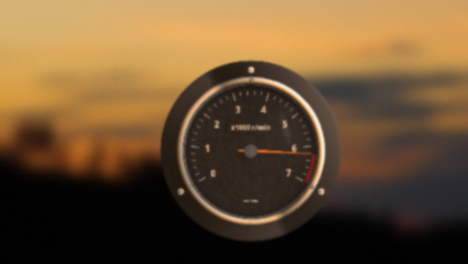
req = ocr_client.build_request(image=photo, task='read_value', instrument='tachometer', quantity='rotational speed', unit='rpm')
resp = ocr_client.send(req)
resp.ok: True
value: 6200 rpm
